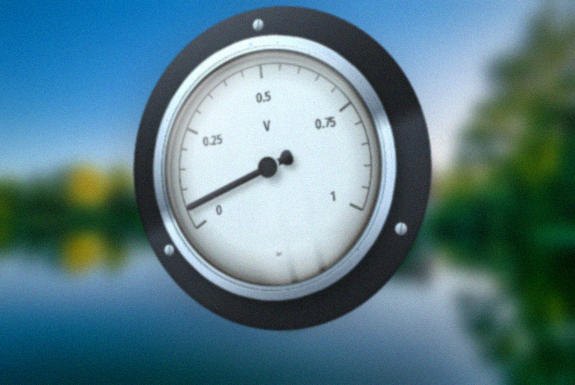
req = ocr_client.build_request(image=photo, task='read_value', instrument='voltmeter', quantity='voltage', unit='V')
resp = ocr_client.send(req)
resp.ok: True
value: 0.05 V
